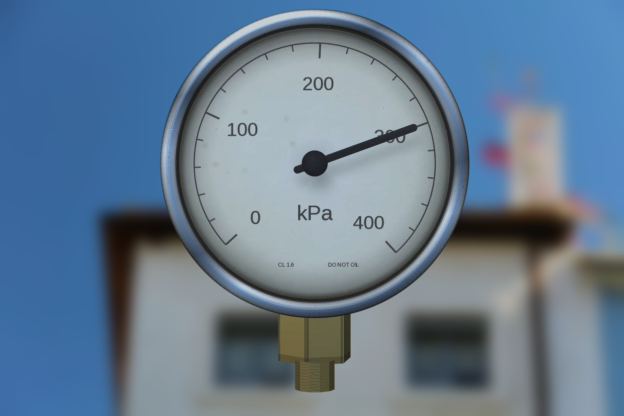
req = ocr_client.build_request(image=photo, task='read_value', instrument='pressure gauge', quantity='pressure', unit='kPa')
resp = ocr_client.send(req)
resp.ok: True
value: 300 kPa
